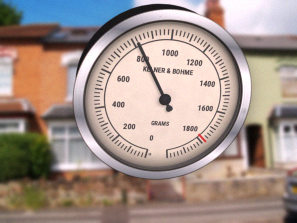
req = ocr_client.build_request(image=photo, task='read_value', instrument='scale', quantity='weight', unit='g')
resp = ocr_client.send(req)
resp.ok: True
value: 820 g
